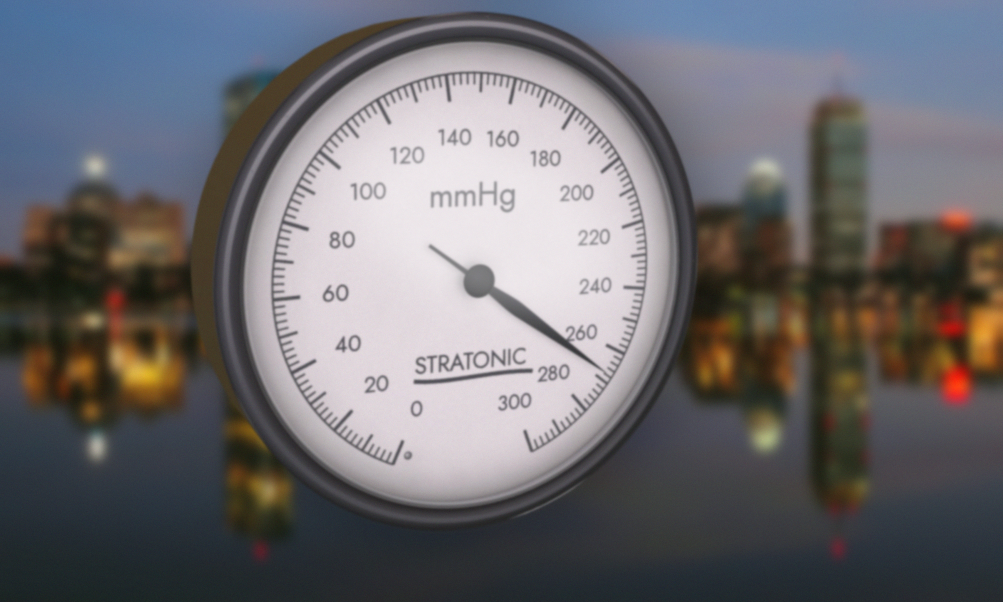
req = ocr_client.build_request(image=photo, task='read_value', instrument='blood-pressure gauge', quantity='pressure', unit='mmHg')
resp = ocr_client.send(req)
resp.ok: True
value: 268 mmHg
